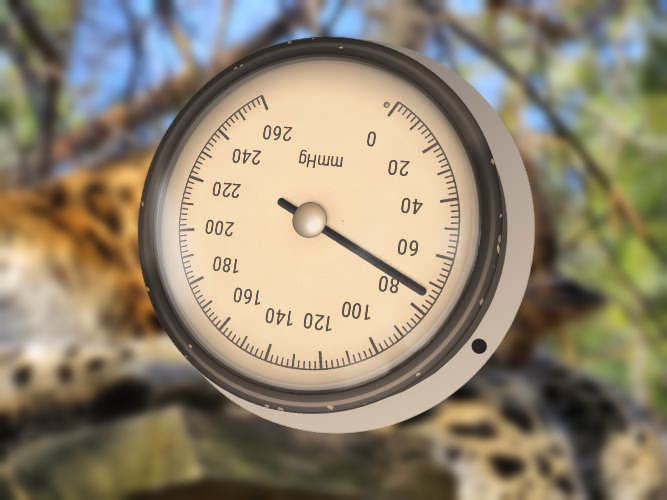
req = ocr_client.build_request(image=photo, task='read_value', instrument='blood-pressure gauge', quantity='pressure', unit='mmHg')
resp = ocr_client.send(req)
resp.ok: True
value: 74 mmHg
